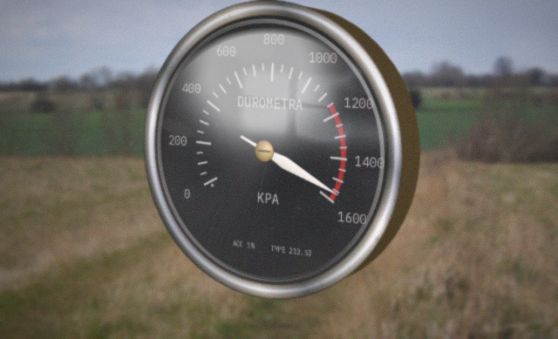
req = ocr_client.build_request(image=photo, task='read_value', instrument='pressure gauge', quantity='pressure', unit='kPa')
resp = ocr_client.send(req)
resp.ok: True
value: 1550 kPa
